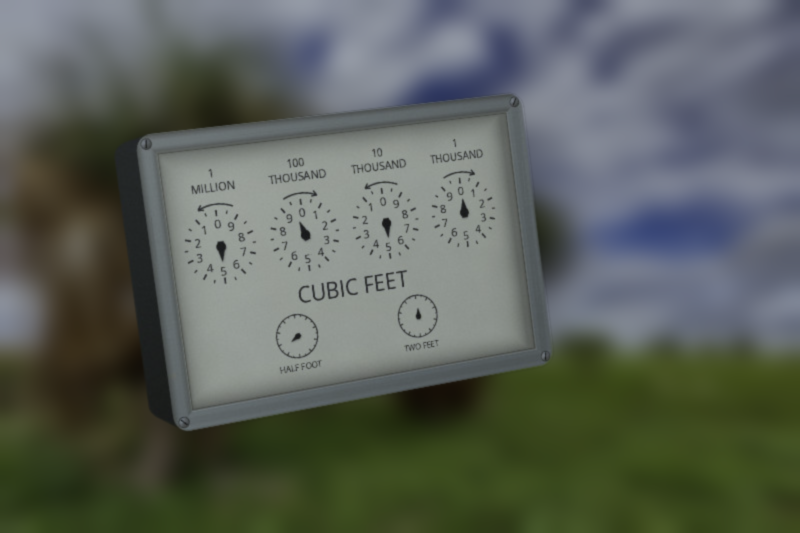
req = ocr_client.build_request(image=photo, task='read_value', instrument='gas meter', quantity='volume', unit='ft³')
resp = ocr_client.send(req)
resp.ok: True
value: 495000 ft³
